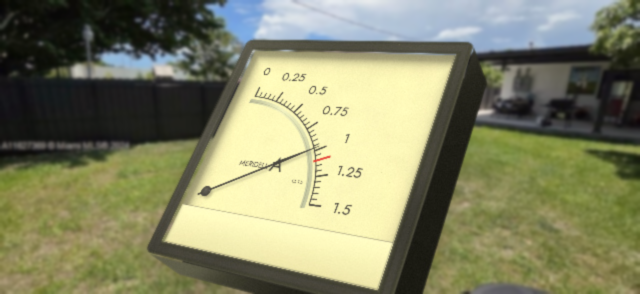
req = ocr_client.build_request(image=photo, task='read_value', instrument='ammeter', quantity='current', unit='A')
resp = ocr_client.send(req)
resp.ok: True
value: 1 A
